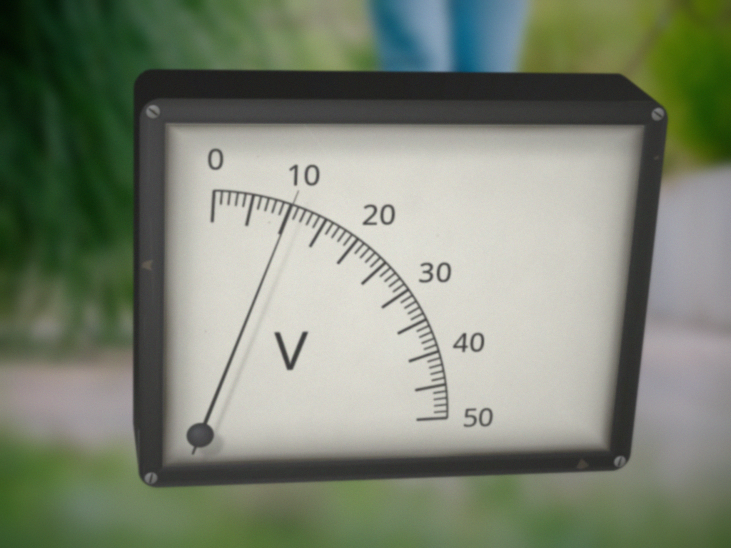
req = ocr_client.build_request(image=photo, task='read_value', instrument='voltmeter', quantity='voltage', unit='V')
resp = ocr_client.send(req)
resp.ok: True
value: 10 V
